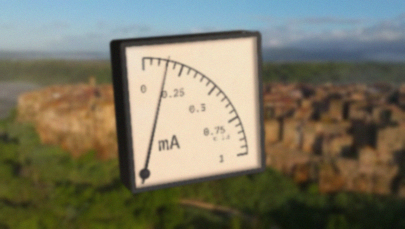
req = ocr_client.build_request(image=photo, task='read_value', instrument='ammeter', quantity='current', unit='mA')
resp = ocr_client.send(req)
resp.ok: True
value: 0.15 mA
